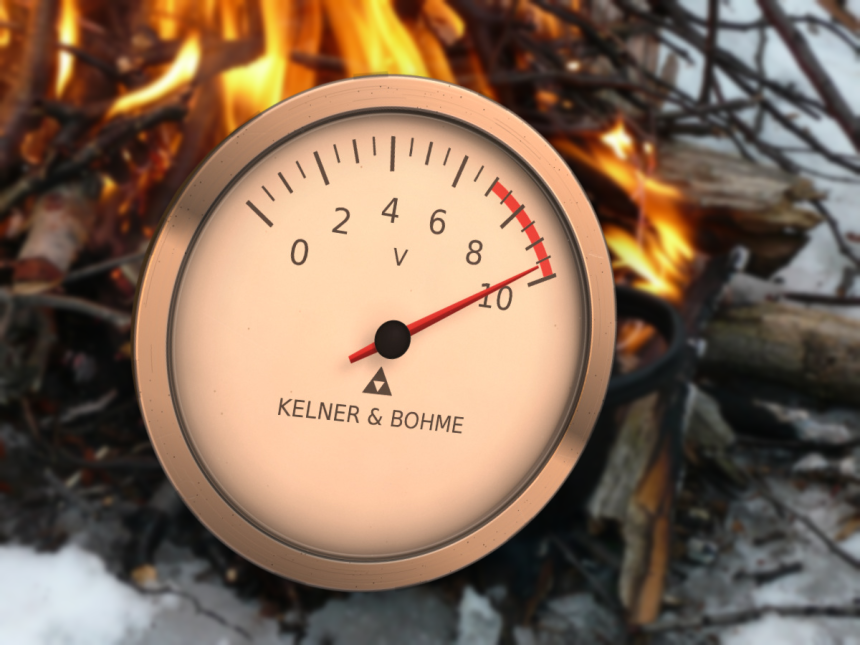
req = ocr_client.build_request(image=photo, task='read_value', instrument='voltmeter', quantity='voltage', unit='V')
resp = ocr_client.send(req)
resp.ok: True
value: 9.5 V
